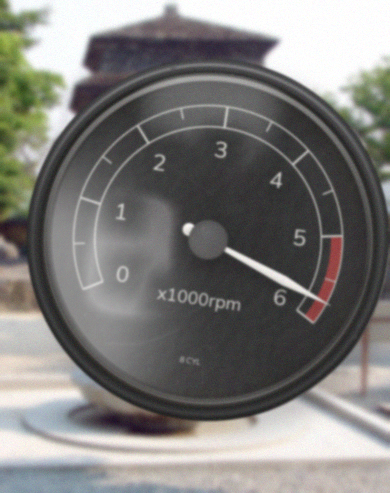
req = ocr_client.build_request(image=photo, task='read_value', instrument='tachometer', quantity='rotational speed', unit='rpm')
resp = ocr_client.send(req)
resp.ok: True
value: 5750 rpm
